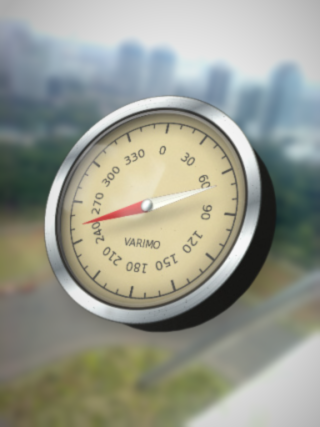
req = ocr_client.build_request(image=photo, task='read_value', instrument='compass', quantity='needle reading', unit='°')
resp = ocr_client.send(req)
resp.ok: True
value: 250 °
